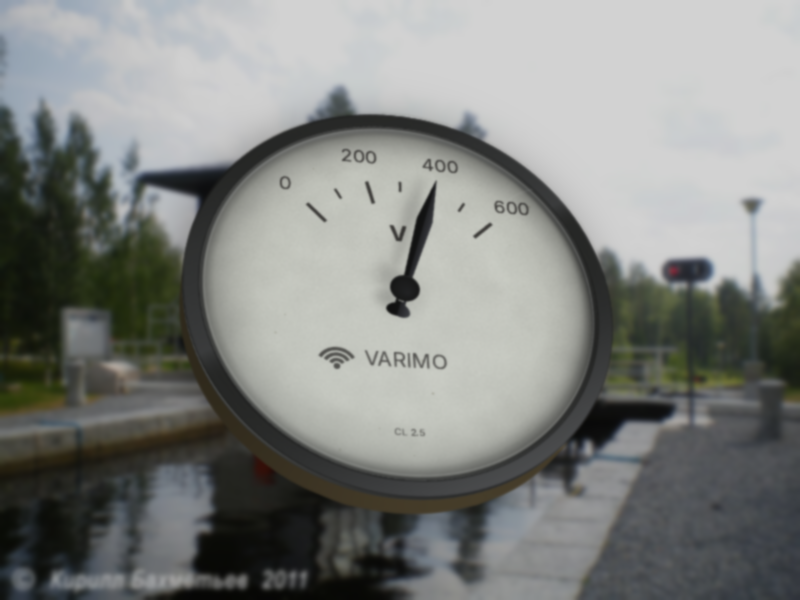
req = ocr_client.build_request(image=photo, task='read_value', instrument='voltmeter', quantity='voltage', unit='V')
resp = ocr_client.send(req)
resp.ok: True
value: 400 V
